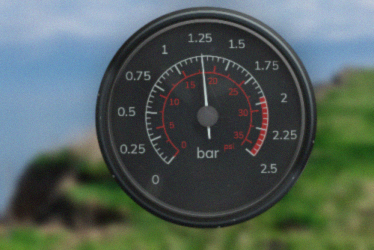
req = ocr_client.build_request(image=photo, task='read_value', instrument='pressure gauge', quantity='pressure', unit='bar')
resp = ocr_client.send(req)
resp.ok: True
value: 1.25 bar
